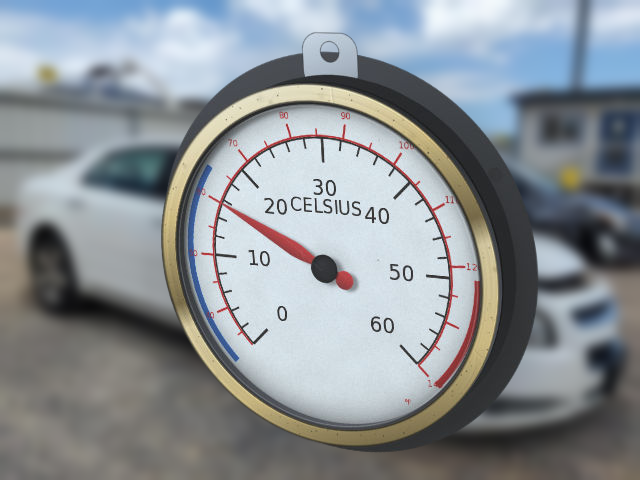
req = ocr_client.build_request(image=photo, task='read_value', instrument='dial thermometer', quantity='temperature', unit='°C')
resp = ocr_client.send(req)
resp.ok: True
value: 16 °C
